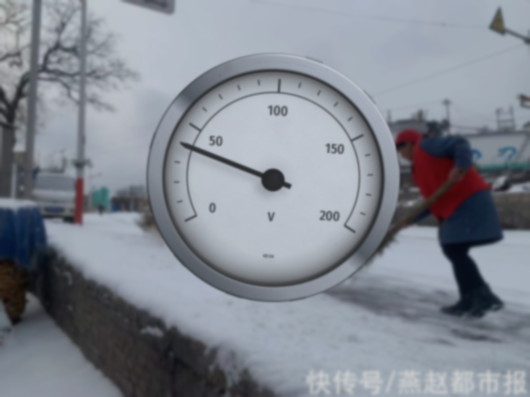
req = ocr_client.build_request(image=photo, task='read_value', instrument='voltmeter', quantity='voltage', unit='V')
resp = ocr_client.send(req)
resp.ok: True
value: 40 V
